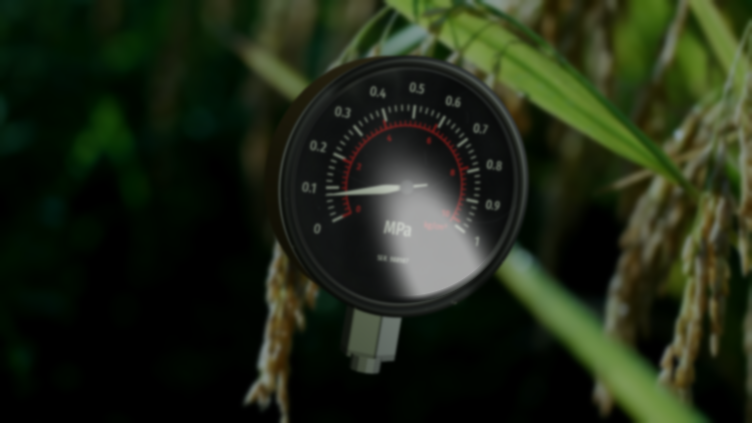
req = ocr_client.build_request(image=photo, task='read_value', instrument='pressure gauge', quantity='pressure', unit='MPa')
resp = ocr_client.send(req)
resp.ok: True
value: 0.08 MPa
